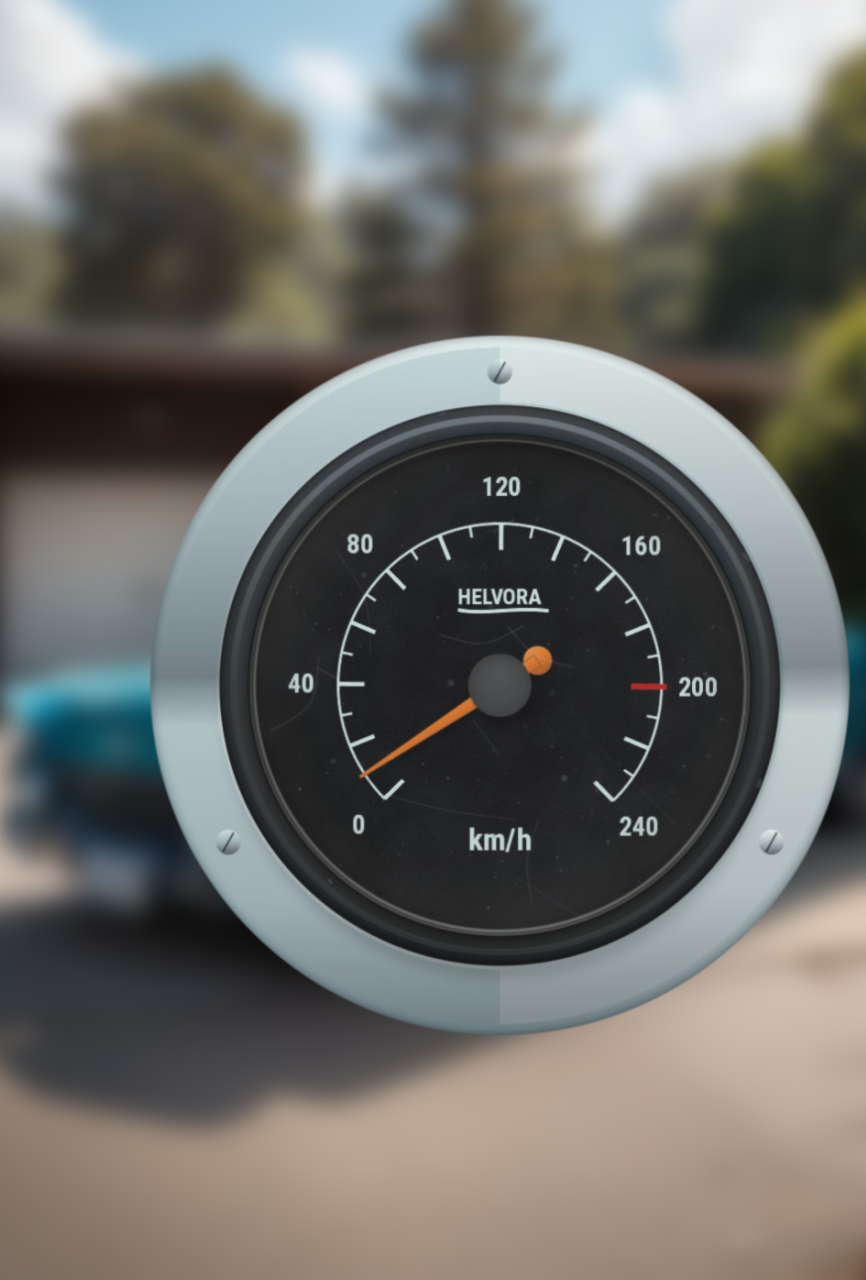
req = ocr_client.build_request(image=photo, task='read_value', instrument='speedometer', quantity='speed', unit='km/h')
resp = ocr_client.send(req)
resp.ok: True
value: 10 km/h
